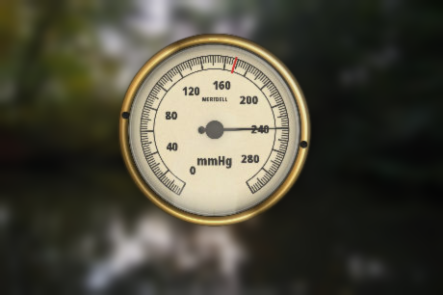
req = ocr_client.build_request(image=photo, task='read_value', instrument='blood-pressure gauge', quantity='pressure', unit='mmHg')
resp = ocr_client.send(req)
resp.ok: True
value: 240 mmHg
